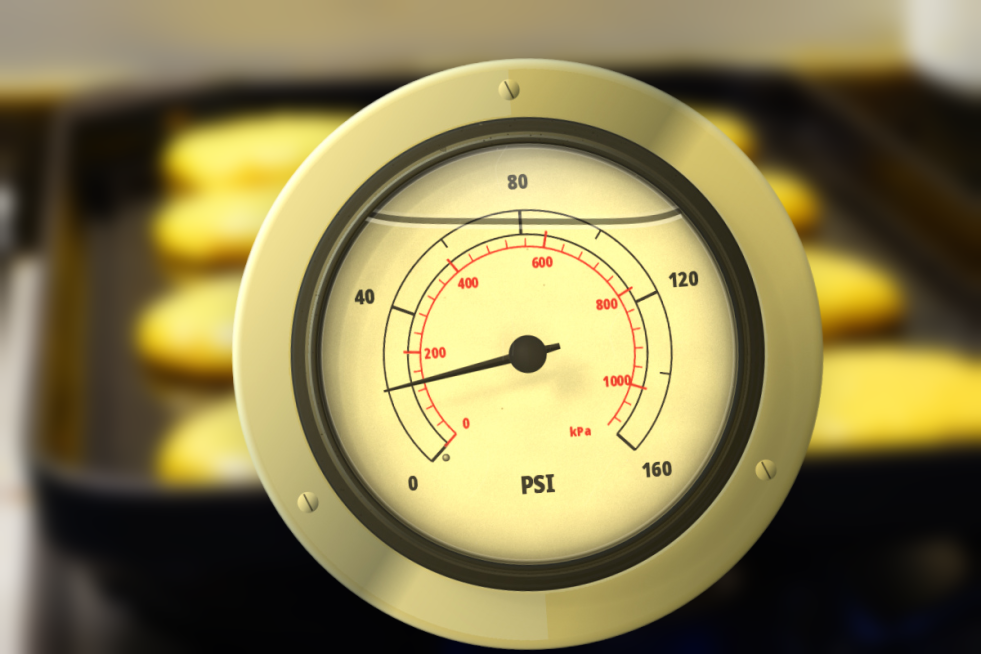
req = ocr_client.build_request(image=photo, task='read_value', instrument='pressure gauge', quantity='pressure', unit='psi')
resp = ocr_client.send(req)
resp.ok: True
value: 20 psi
